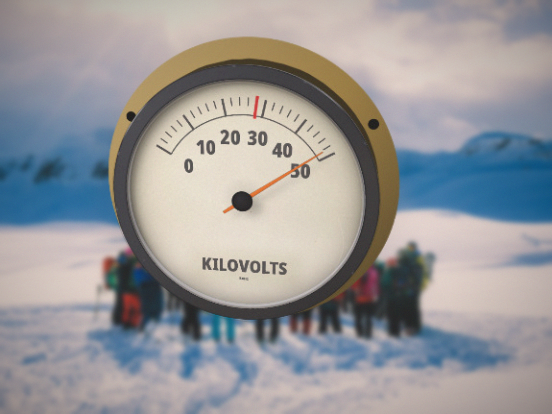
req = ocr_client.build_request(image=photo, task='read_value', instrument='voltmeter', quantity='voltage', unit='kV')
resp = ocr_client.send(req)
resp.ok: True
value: 48 kV
